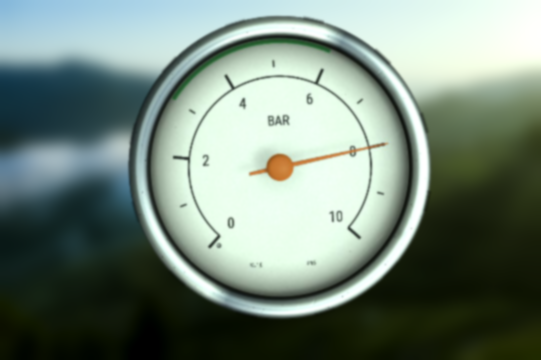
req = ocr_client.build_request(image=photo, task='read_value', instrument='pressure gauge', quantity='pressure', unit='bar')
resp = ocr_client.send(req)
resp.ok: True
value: 8 bar
